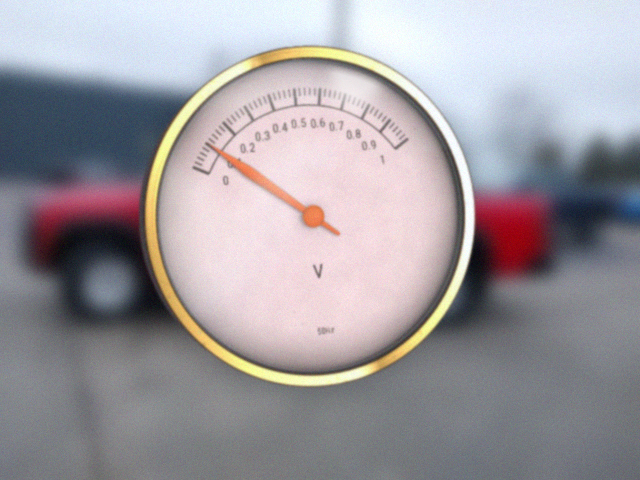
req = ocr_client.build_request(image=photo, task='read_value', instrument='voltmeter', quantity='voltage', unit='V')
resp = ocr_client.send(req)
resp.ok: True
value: 0.1 V
